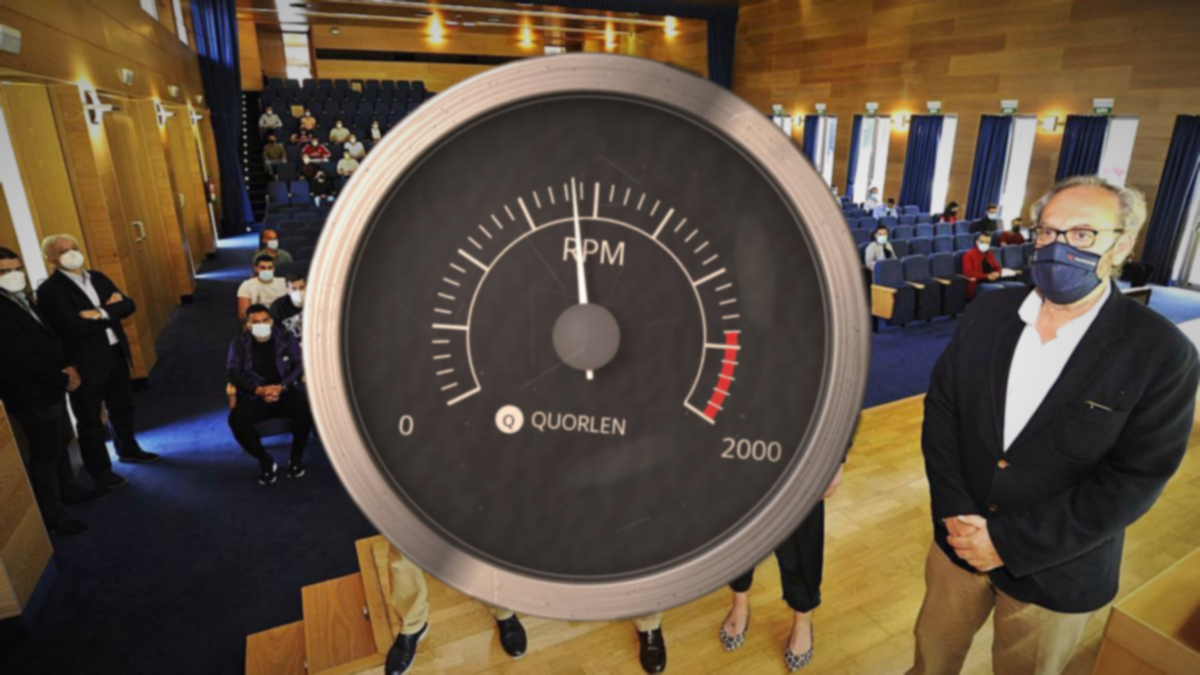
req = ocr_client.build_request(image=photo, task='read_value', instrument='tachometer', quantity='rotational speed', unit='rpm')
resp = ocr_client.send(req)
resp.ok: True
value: 925 rpm
